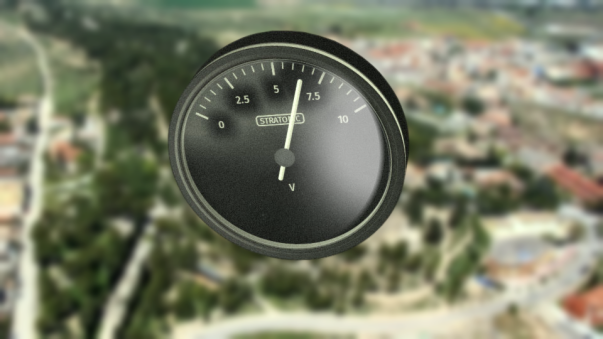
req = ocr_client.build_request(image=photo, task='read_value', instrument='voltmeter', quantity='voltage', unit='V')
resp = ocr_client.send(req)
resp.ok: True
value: 6.5 V
